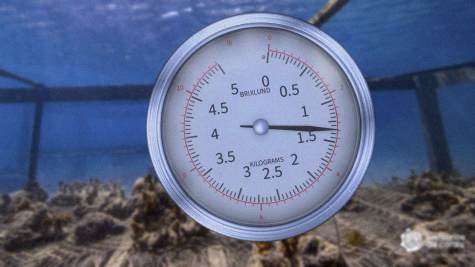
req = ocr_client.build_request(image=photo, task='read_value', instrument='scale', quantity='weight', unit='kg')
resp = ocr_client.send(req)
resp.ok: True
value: 1.35 kg
